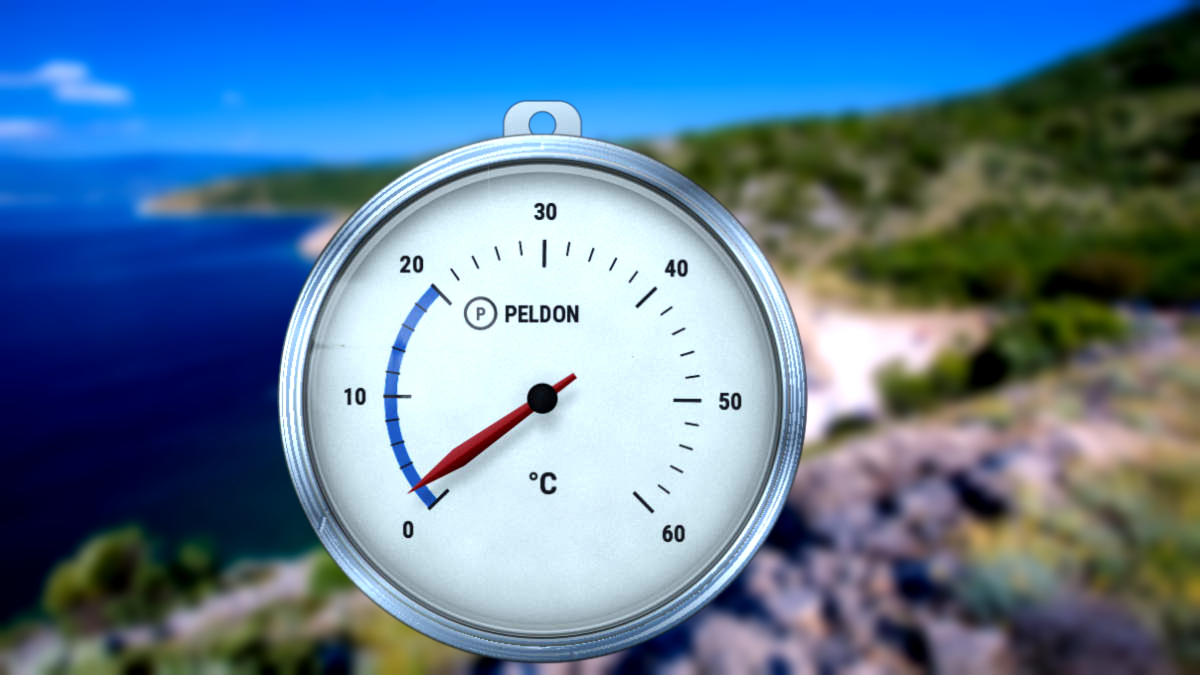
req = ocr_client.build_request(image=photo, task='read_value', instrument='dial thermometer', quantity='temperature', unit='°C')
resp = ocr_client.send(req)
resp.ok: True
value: 2 °C
